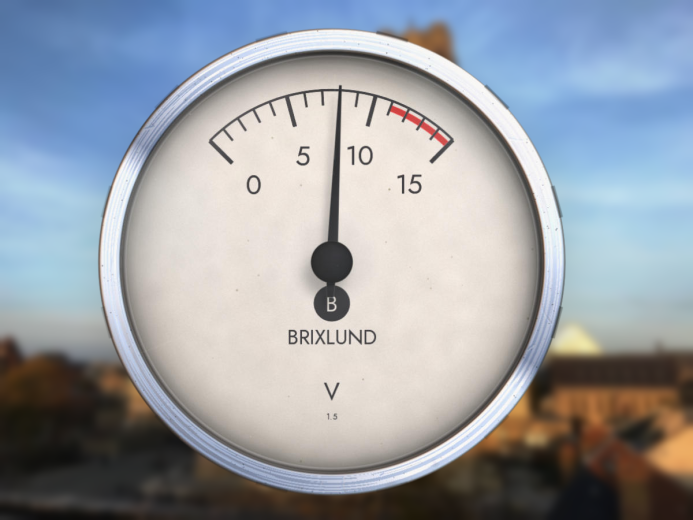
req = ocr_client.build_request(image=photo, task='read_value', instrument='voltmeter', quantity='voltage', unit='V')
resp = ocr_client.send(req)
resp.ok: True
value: 8 V
